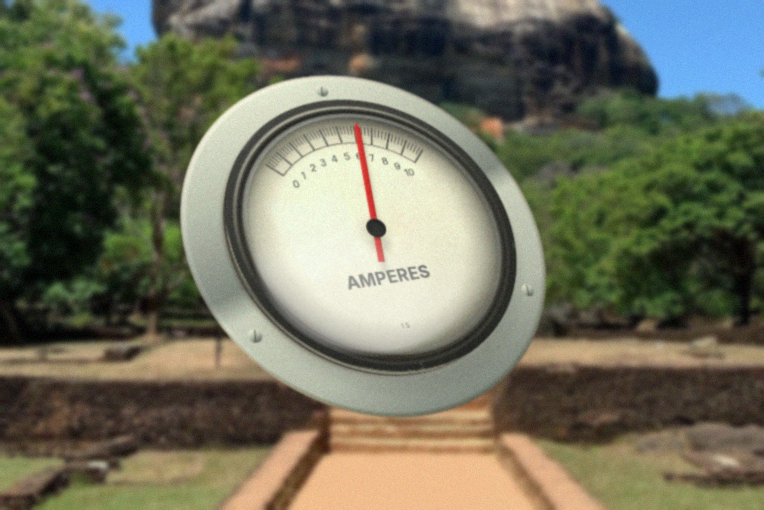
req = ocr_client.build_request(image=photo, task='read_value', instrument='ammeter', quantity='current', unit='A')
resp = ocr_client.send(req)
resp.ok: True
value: 6 A
